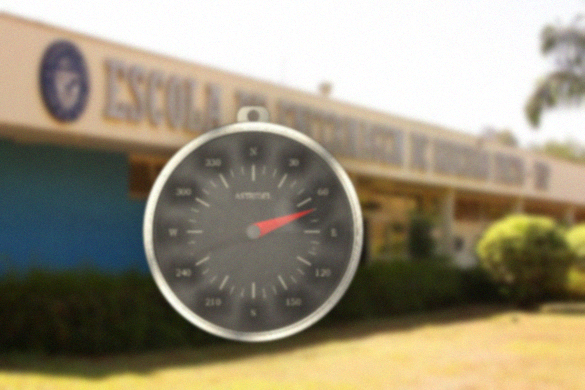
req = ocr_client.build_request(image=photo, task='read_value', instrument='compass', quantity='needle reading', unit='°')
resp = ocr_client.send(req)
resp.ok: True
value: 70 °
